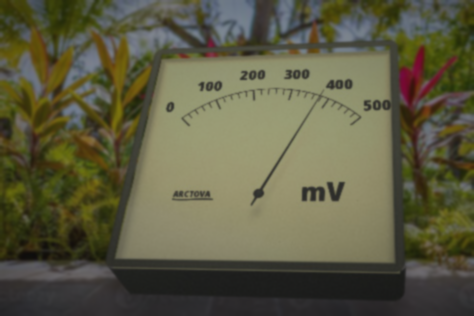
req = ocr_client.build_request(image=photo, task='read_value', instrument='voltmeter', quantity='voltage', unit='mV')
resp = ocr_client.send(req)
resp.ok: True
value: 380 mV
